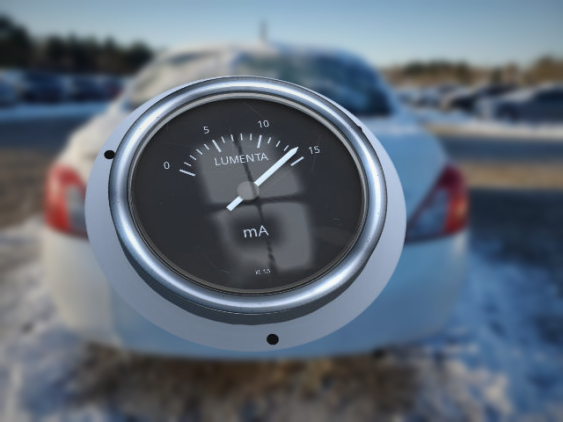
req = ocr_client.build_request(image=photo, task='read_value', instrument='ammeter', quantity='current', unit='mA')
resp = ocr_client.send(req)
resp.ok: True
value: 14 mA
